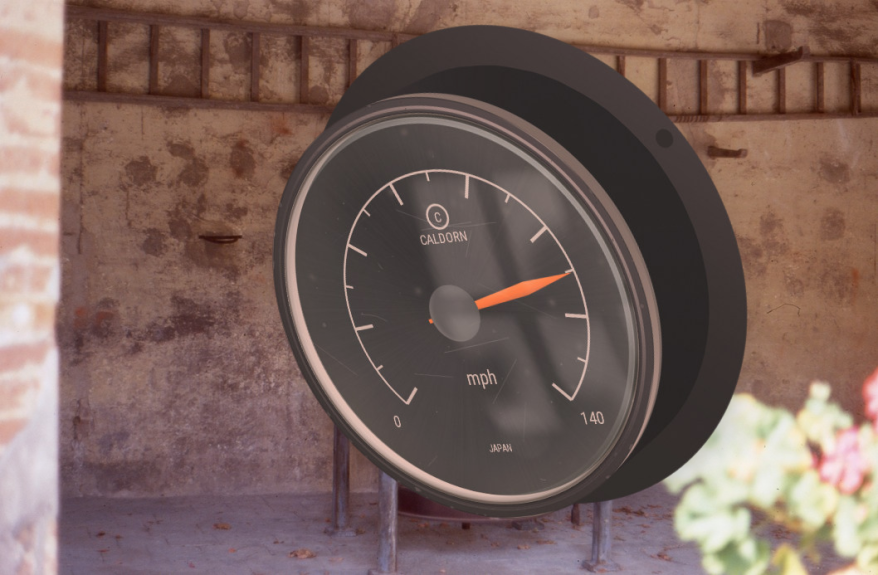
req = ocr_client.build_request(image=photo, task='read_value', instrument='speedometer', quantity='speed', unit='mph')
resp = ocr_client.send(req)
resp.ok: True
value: 110 mph
